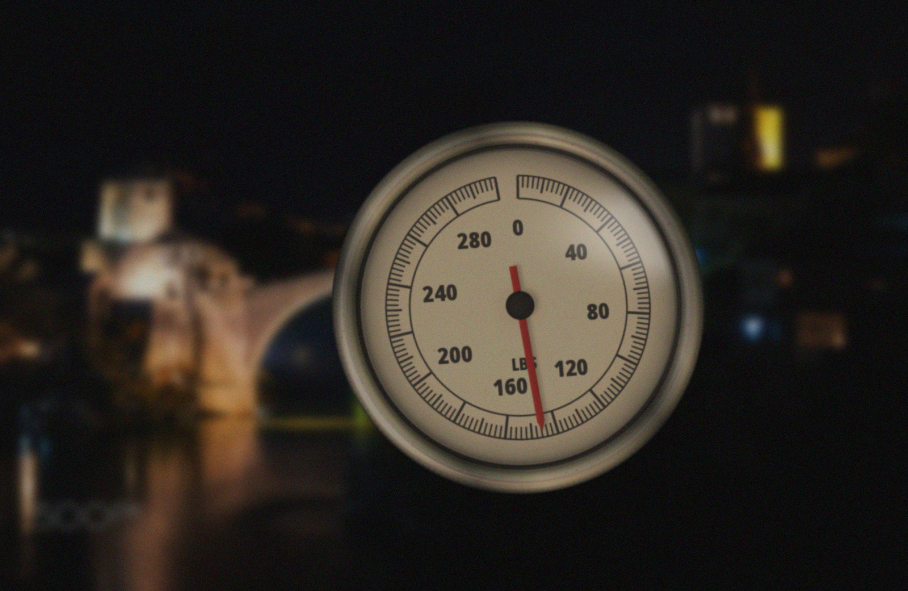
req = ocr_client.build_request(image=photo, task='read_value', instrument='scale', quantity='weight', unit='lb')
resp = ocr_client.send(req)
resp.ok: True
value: 146 lb
